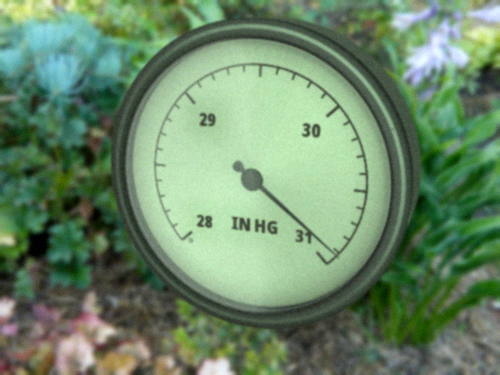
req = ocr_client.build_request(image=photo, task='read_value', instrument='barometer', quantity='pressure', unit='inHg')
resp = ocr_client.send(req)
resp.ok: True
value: 30.9 inHg
